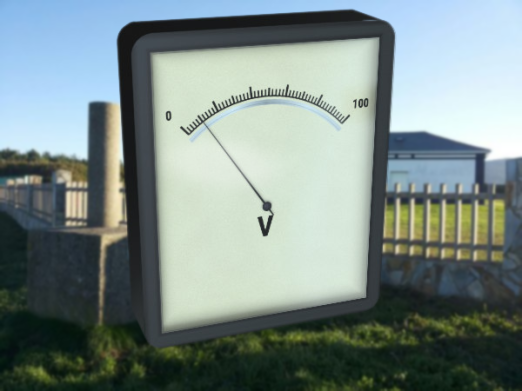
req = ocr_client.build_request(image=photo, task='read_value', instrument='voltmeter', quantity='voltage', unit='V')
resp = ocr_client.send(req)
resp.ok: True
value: 10 V
